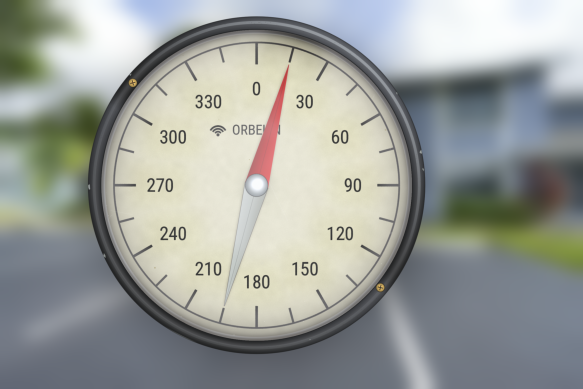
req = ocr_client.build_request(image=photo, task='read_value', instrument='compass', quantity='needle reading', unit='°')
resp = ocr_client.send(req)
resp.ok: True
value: 15 °
